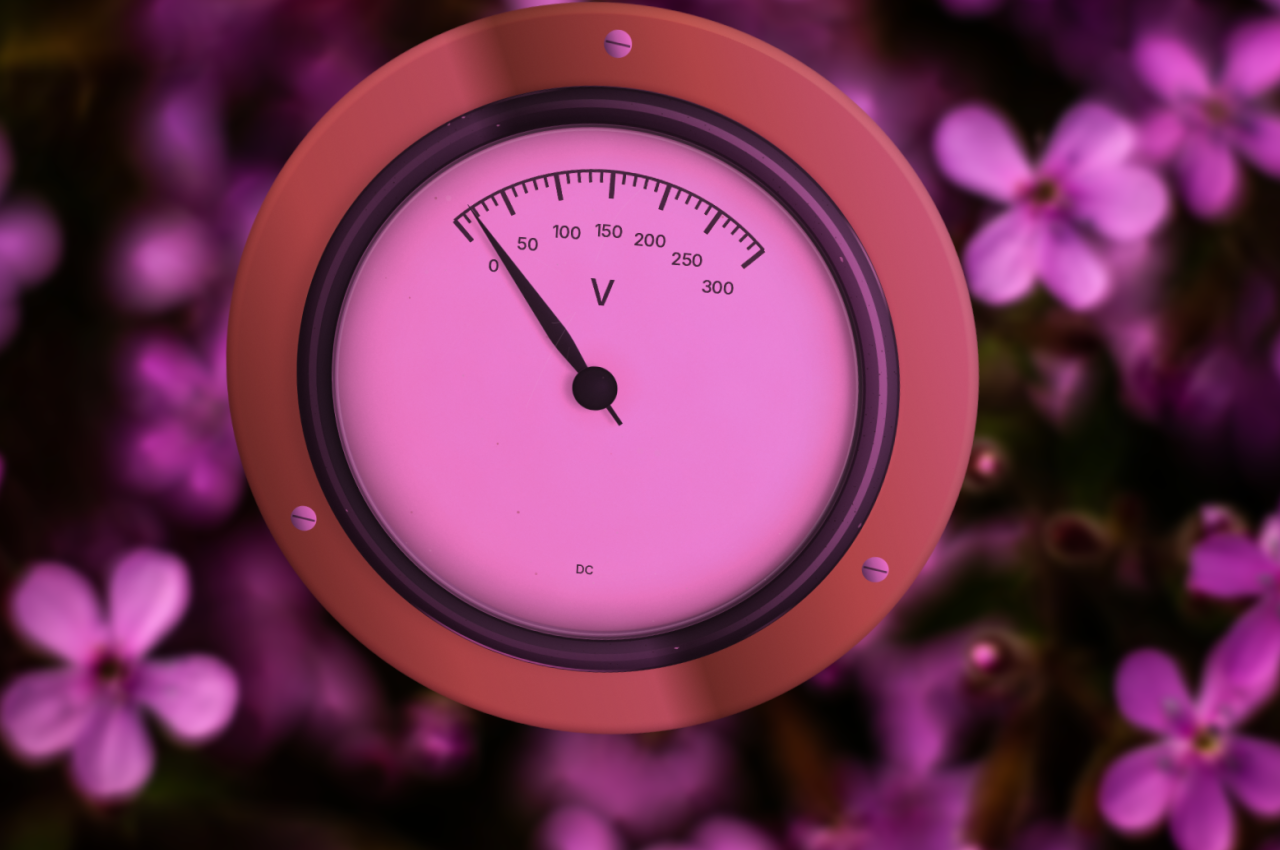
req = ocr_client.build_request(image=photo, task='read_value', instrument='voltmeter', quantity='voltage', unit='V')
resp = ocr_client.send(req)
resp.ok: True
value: 20 V
